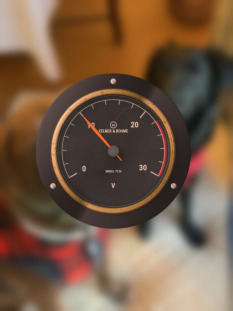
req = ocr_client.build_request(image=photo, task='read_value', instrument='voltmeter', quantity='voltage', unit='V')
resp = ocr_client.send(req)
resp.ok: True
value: 10 V
